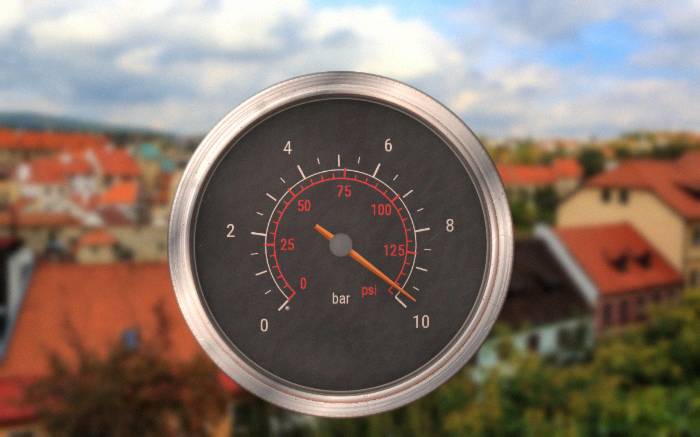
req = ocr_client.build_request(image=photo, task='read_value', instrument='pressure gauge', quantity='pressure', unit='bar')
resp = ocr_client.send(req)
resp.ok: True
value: 9.75 bar
